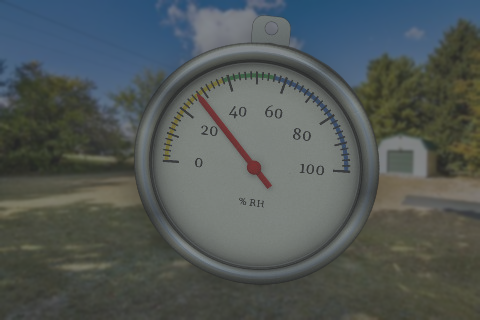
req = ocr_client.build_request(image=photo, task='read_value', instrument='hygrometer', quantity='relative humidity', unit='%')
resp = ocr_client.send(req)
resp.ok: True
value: 28 %
